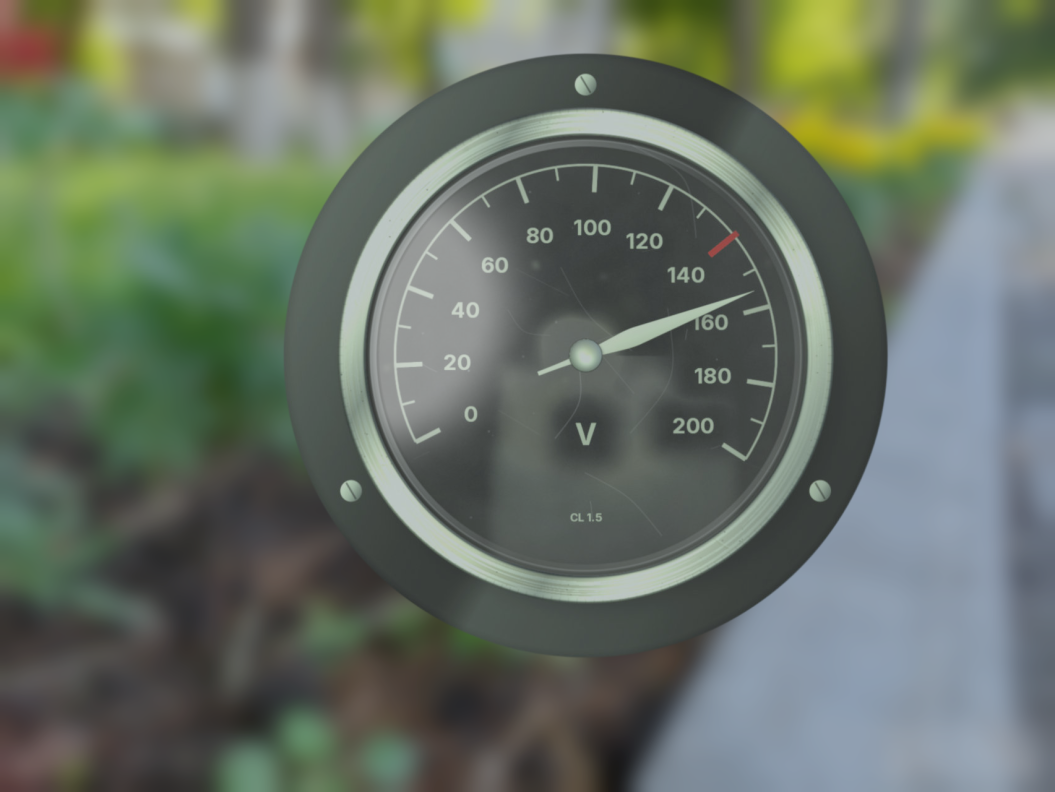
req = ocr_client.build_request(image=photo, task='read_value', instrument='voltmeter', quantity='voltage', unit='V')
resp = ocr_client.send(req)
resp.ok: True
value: 155 V
